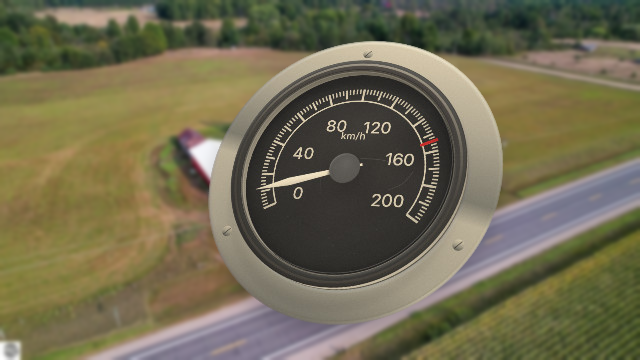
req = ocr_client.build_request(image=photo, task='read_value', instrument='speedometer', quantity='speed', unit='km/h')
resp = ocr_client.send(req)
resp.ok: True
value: 10 km/h
